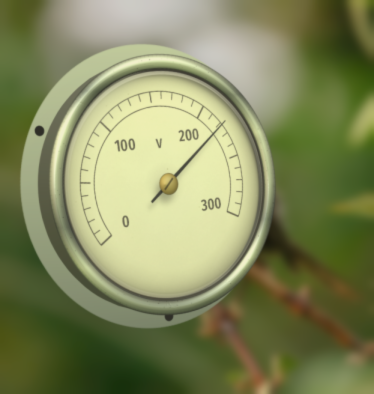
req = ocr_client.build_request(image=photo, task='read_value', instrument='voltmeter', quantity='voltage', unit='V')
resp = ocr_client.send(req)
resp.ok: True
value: 220 V
